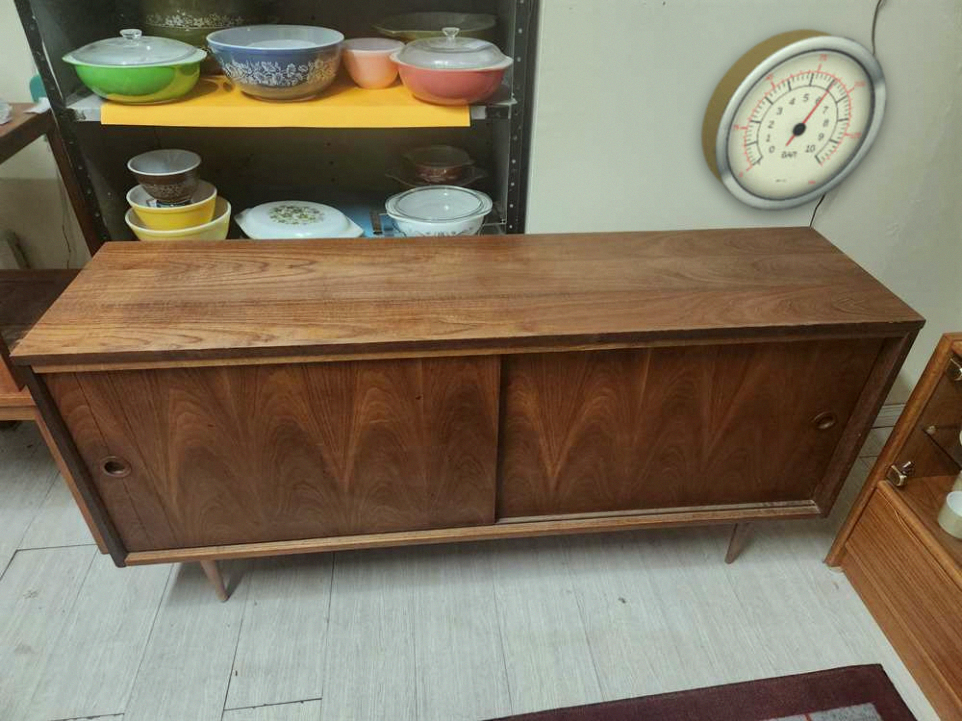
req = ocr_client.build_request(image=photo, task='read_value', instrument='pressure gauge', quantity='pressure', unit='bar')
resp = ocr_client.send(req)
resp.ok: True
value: 6 bar
